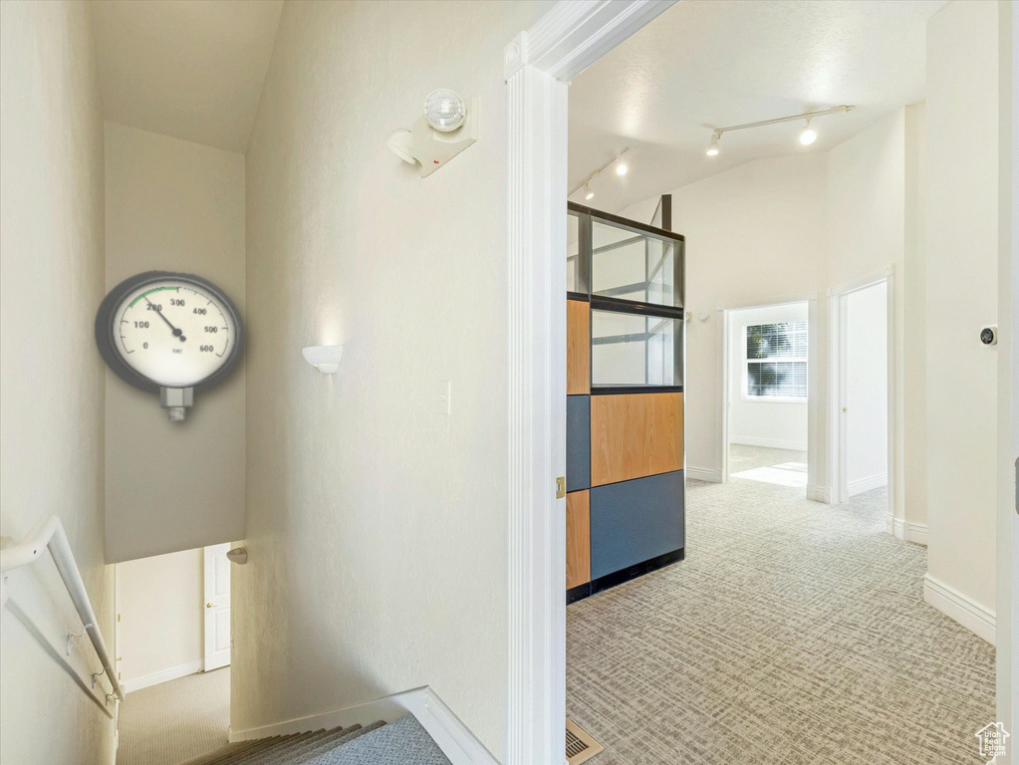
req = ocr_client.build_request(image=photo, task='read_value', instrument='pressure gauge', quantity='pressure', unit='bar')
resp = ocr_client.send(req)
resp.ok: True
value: 200 bar
